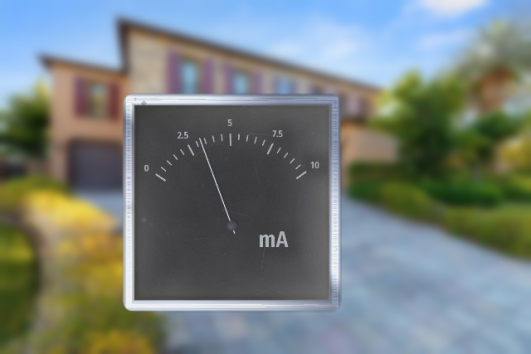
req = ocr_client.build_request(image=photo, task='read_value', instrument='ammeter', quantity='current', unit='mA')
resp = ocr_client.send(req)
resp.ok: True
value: 3.25 mA
